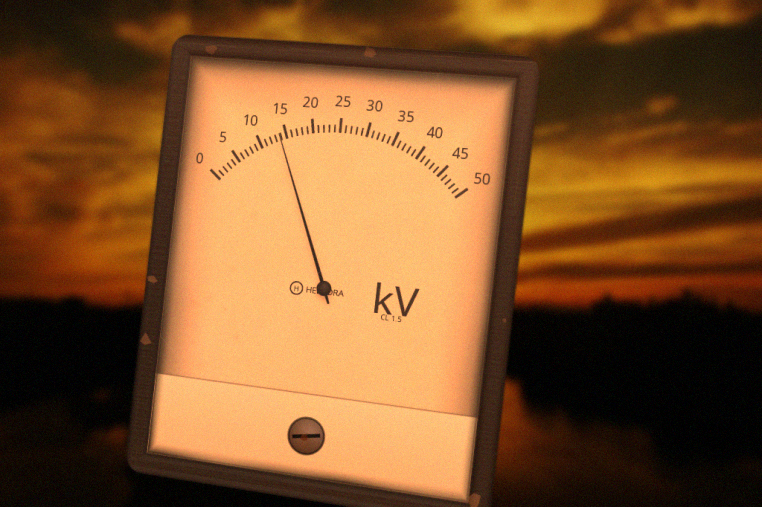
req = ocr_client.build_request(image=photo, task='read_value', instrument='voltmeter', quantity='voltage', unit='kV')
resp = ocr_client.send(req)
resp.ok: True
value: 14 kV
